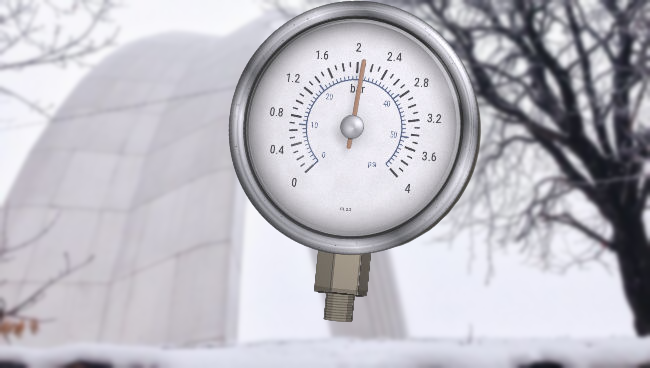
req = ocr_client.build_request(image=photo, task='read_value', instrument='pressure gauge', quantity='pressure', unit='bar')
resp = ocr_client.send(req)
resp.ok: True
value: 2.1 bar
